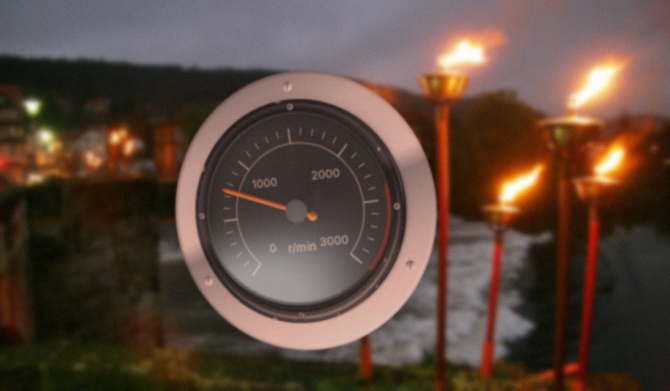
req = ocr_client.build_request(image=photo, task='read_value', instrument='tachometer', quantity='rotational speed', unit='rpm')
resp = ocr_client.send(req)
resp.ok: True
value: 750 rpm
